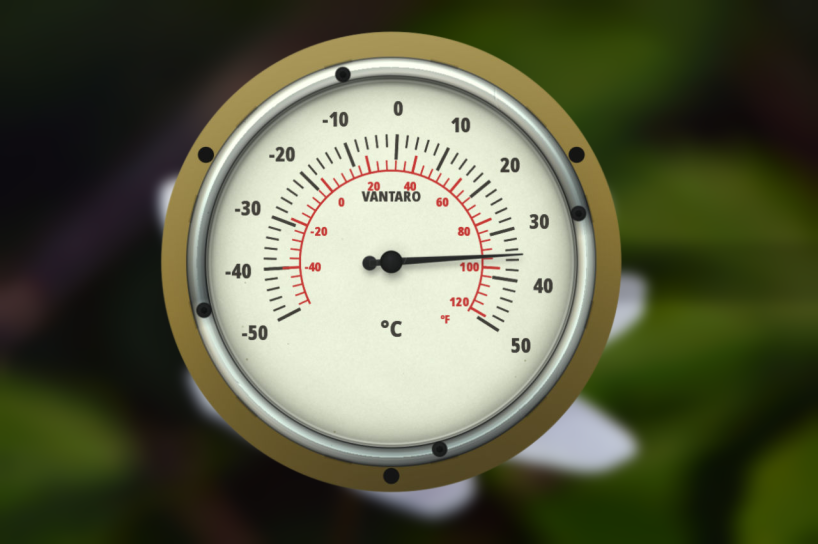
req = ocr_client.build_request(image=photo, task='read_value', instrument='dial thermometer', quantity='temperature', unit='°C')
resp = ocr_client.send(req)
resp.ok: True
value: 35 °C
